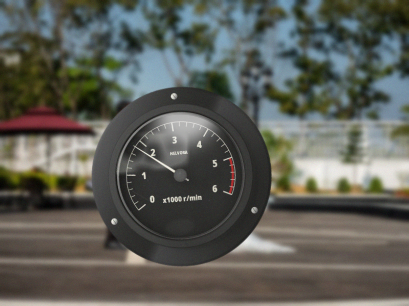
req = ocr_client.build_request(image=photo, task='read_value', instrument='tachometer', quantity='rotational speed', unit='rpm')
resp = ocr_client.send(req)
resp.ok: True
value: 1800 rpm
